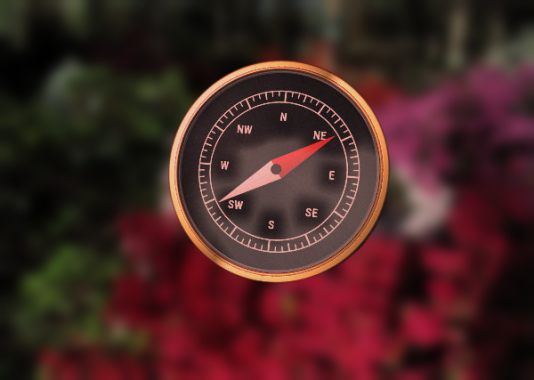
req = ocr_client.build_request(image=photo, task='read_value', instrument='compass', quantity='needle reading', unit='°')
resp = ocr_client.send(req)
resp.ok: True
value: 55 °
